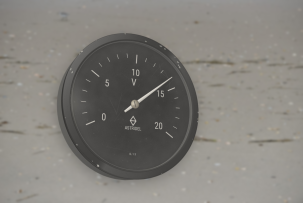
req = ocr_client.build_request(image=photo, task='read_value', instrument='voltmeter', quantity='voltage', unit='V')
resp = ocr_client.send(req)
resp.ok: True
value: 14 V
